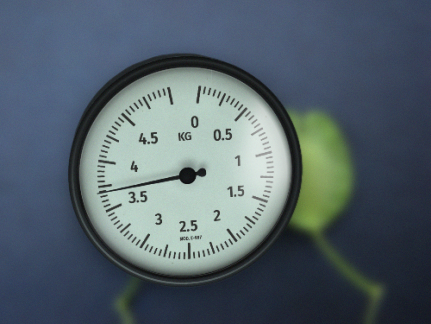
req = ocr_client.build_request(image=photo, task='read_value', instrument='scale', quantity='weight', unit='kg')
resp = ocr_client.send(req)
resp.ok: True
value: 3.7 kg
